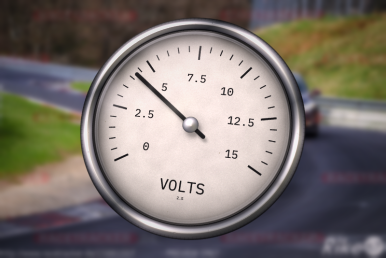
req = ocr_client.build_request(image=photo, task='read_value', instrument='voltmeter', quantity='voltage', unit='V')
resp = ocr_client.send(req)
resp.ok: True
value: 4.25 V
